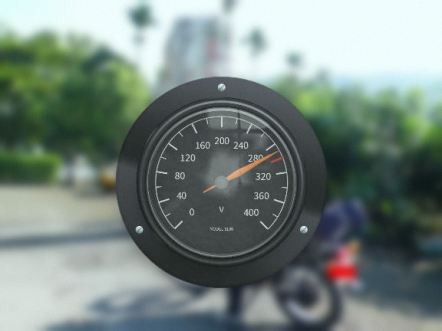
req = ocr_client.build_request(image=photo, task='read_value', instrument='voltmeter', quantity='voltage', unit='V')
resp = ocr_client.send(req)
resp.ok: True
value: 290 V
